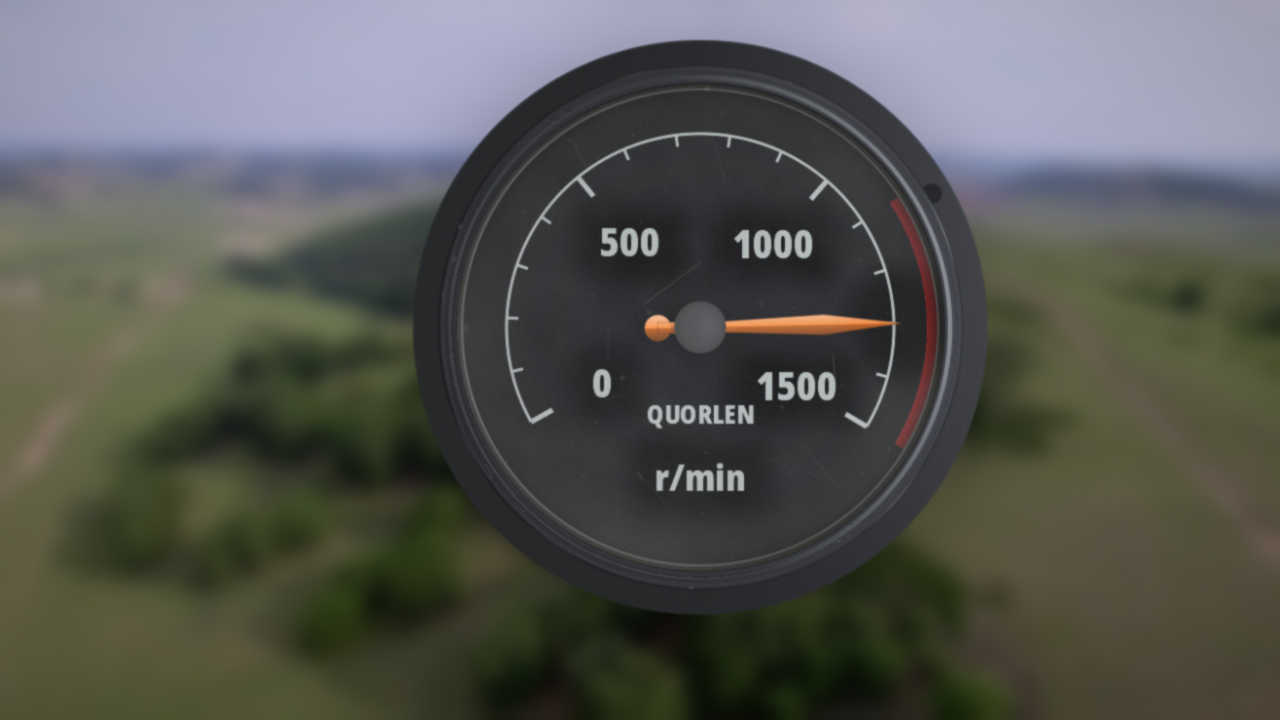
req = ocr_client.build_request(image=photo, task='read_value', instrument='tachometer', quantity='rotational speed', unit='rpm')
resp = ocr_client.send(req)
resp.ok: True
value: 1300 rpm
